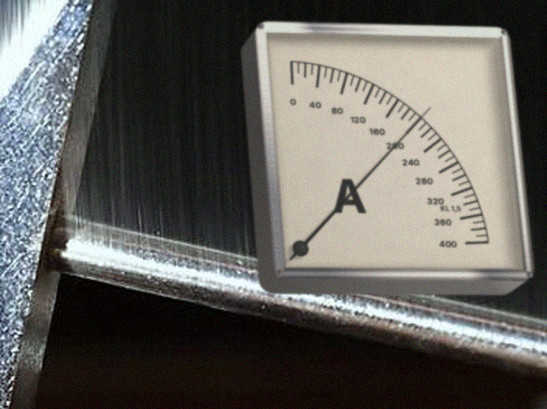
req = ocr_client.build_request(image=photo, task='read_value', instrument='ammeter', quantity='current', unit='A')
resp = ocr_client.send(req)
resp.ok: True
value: 200 A
